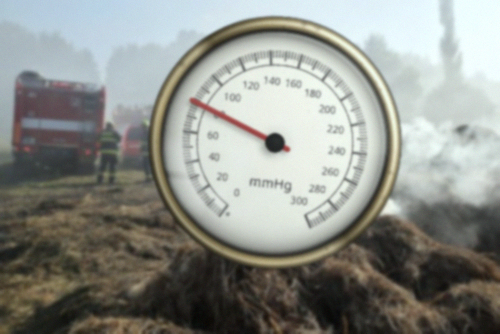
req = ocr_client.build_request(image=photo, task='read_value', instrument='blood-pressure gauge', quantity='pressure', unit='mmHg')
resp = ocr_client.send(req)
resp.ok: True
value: 80 mmHg
